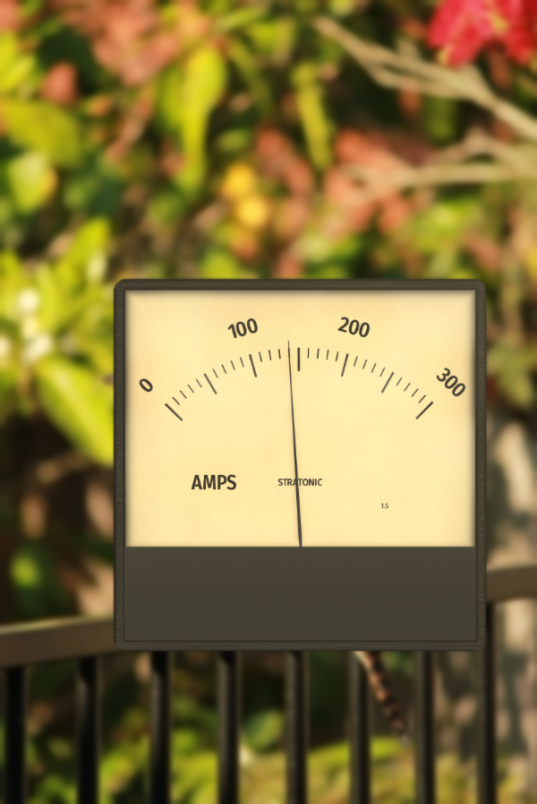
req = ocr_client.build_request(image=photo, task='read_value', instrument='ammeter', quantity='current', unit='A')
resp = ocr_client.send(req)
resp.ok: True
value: 140 A
